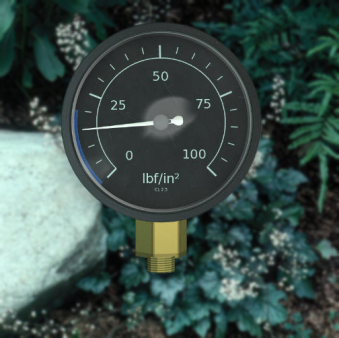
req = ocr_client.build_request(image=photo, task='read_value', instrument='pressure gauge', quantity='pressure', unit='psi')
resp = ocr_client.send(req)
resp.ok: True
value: 15 psi
